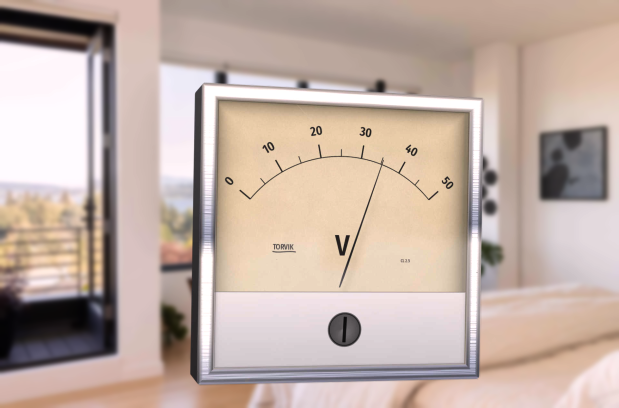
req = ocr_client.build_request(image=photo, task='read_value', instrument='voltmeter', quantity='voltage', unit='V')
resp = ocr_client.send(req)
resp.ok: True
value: 35 V
